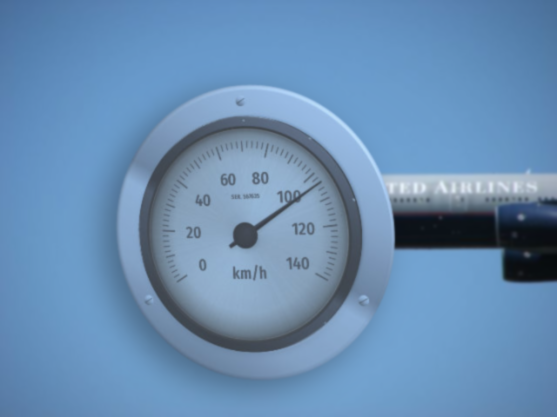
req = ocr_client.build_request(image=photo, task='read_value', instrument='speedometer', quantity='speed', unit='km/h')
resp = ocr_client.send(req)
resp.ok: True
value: 104 km/h
